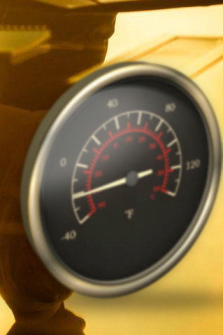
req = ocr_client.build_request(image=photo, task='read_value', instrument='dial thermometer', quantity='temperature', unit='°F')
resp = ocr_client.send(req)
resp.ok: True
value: -20 °F
